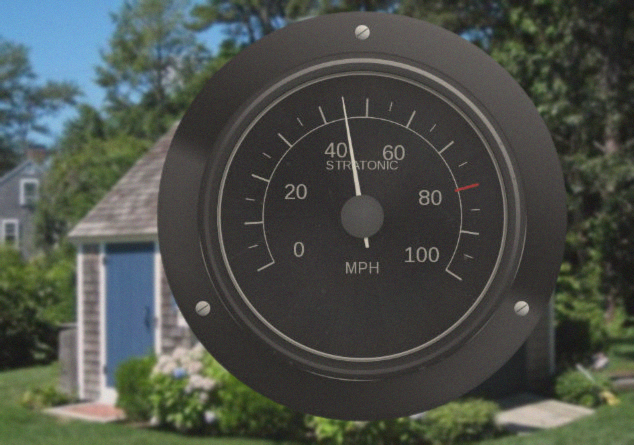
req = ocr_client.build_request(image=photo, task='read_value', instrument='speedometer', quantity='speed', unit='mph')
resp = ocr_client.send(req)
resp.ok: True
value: 45 mph
